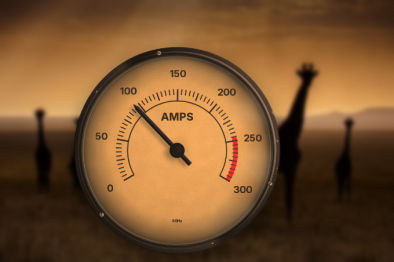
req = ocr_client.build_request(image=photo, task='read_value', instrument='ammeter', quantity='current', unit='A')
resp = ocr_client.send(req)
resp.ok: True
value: 95 A
